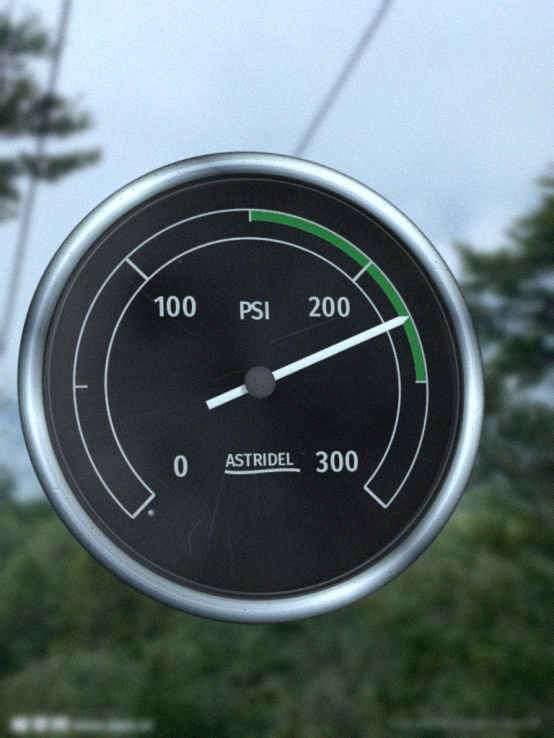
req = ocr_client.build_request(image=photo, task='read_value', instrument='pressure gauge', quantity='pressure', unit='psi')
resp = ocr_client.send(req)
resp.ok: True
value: 225 psi
